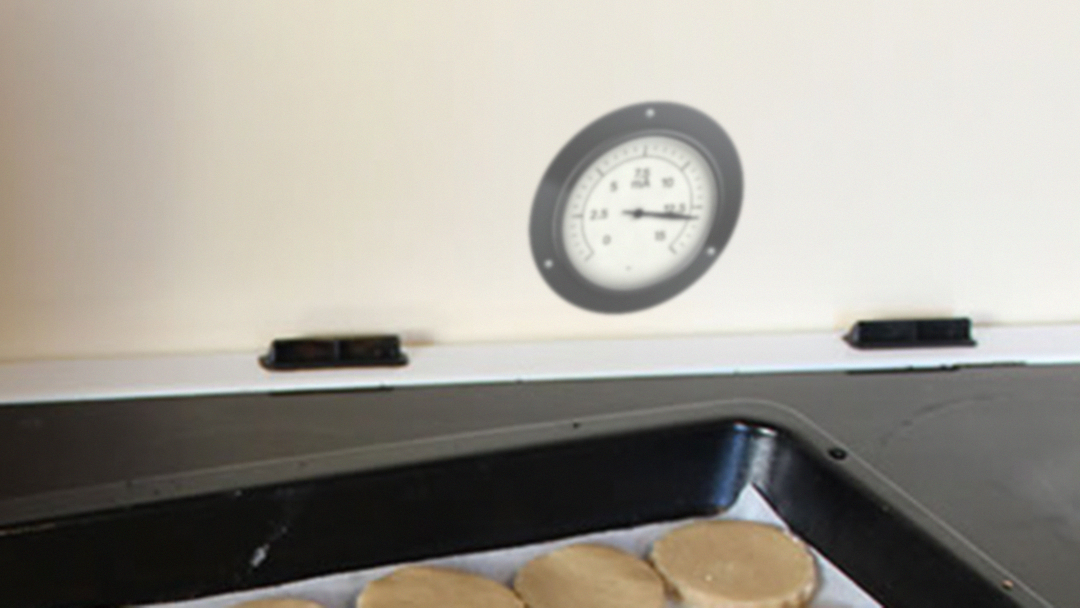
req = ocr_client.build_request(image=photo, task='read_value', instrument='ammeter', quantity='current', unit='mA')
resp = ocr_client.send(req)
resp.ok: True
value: 13 mA
